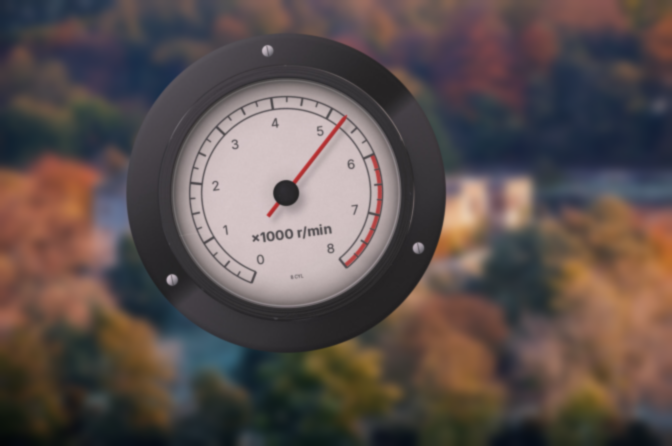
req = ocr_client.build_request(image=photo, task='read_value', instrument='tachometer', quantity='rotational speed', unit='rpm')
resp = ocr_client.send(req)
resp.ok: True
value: 5250 rpm
